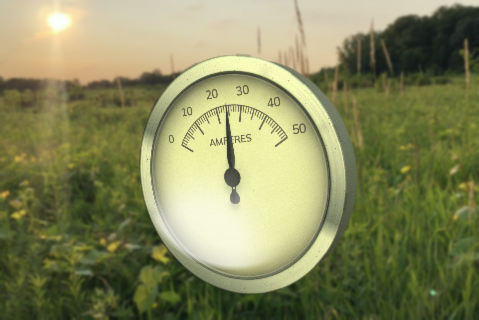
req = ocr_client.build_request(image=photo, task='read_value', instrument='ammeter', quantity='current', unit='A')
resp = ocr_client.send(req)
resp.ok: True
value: 25 A
